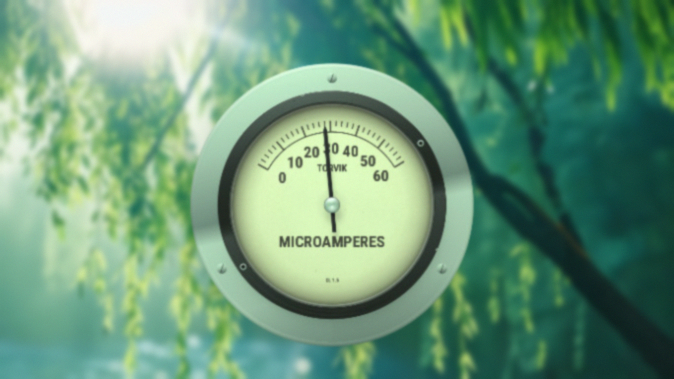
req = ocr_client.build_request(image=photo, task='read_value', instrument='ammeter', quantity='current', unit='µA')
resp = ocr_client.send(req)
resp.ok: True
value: 28 µA
